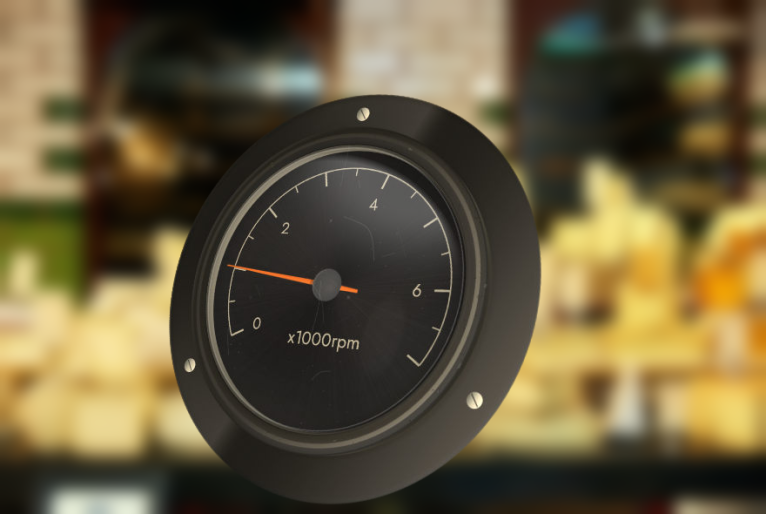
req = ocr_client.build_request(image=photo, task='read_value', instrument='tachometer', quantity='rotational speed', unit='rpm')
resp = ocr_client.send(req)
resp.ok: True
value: 1000 rpm
